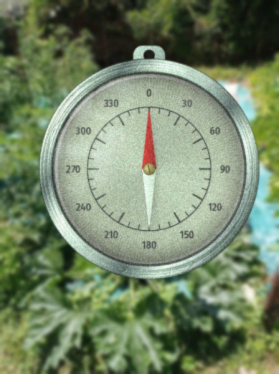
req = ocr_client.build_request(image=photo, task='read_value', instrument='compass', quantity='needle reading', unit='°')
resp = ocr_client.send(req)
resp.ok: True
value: 0 °
